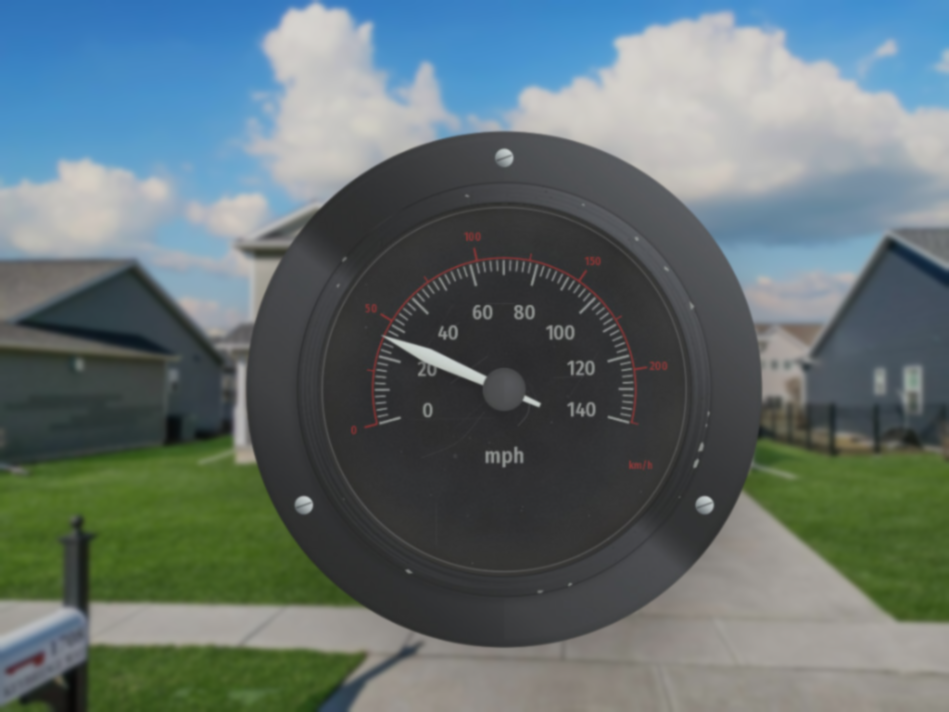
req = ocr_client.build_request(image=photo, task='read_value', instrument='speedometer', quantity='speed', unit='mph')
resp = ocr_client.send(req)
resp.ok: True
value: 26 mph
